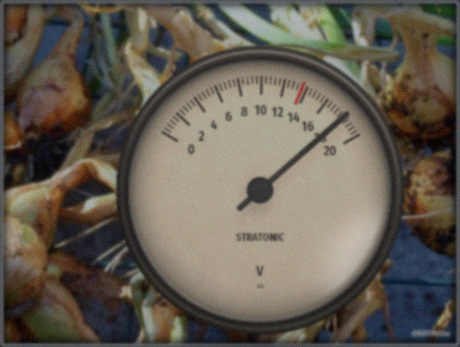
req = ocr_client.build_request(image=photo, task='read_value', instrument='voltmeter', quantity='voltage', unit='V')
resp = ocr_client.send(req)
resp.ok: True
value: 18 V
